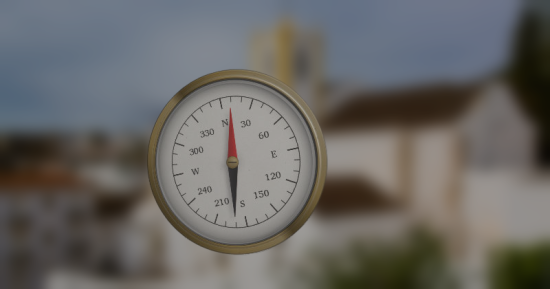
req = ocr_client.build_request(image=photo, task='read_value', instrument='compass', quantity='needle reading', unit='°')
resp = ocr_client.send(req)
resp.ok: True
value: 10 °
